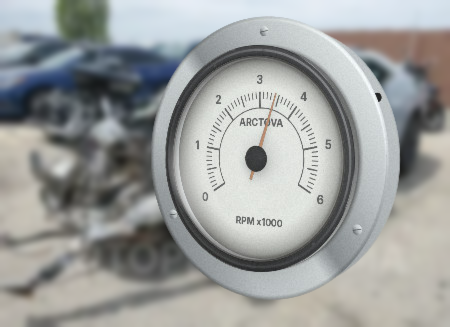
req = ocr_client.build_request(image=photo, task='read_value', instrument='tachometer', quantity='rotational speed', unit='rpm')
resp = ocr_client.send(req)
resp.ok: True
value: 3500 rpm
